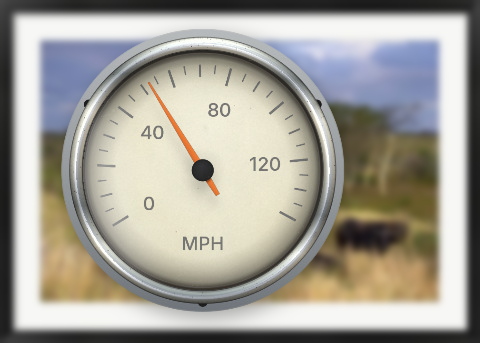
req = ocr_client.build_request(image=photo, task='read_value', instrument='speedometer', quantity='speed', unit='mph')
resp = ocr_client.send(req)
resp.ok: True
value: 52.5 mph
